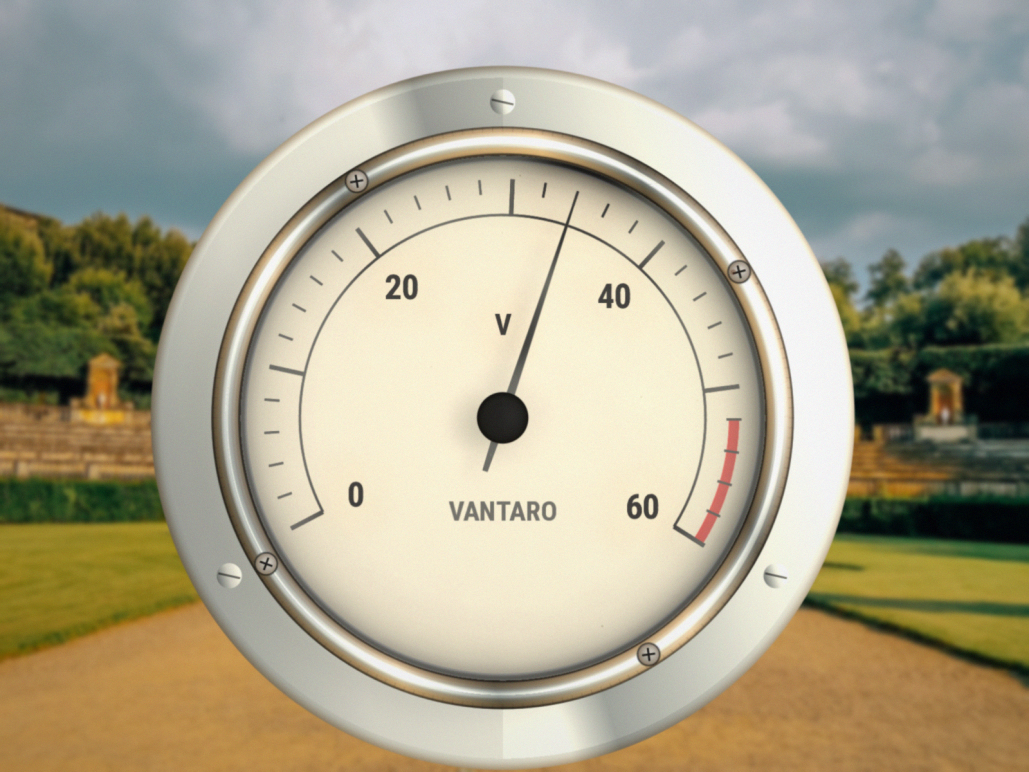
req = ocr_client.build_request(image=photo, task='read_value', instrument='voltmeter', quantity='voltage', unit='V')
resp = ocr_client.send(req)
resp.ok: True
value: 34 V
